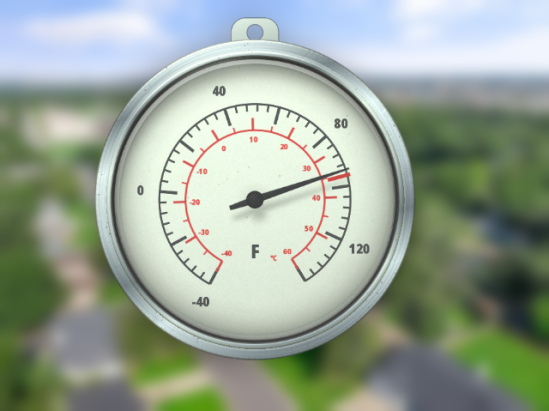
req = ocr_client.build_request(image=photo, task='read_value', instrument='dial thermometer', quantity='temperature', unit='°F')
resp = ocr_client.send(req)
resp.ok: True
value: 94 °F
